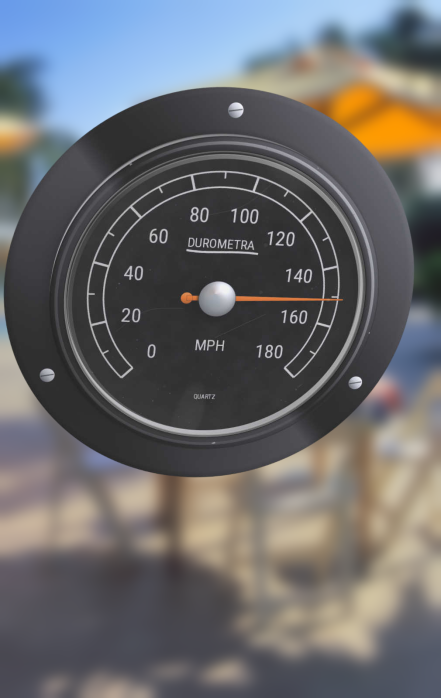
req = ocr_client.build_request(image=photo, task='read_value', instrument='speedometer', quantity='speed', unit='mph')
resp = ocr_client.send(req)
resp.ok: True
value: 150 mph
